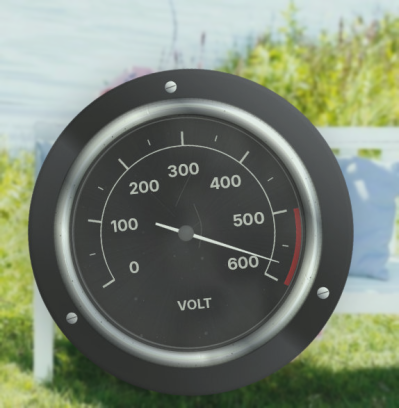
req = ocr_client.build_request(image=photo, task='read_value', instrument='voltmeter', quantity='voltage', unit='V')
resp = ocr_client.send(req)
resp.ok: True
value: 575 V
